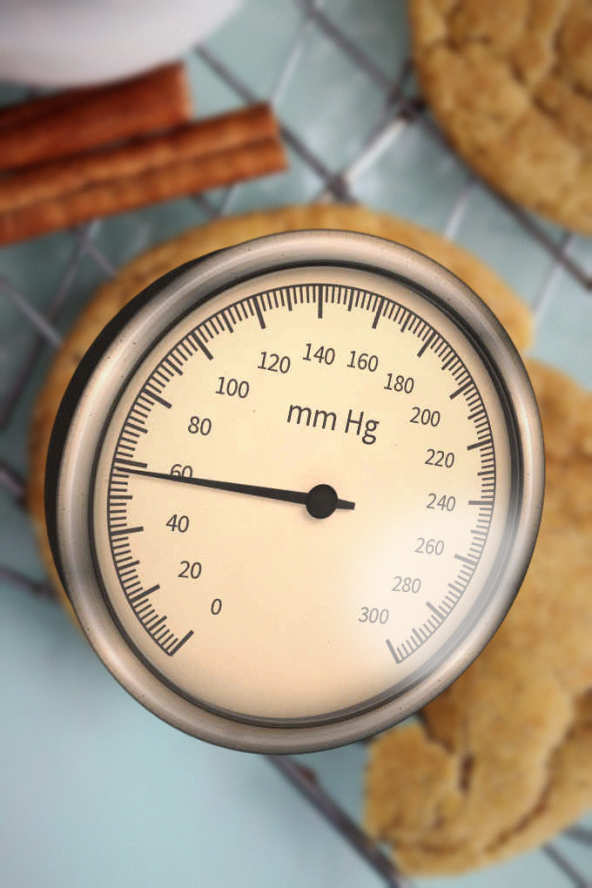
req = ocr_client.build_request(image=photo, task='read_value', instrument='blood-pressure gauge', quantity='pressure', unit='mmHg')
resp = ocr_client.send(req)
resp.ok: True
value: 58 mmHg
